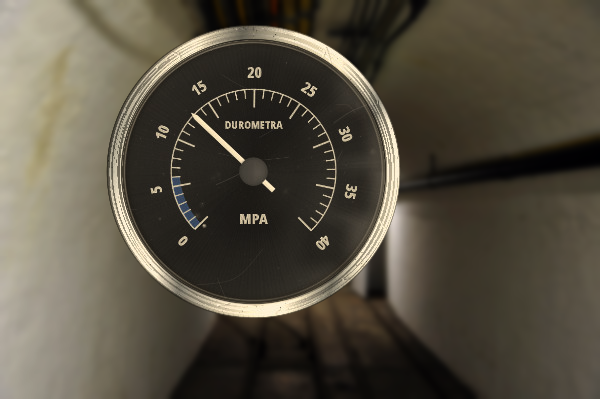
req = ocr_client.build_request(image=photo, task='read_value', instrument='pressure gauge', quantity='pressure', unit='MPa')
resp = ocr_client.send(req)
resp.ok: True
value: 13 MPa
